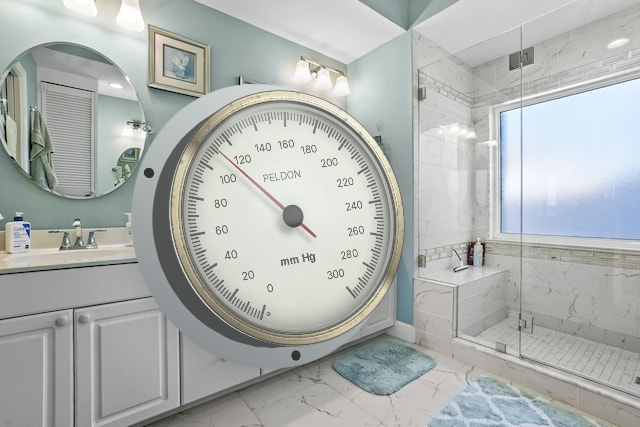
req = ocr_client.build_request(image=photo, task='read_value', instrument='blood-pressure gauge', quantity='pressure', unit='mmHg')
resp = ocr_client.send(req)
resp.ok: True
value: 110 mmHg
